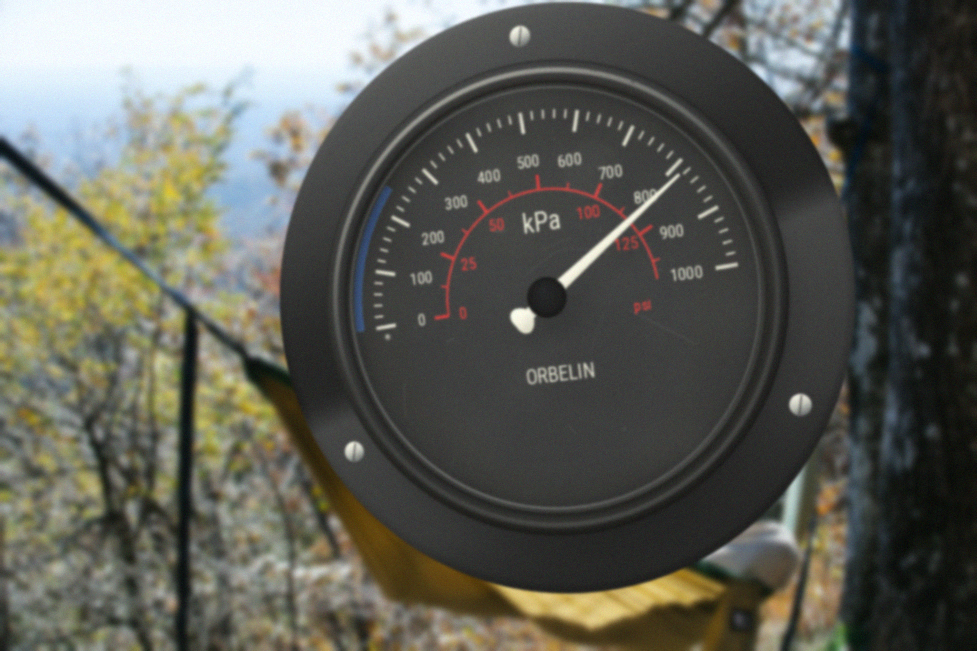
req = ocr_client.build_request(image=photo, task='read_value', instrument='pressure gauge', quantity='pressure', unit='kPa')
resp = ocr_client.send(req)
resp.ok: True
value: 820 kPa
